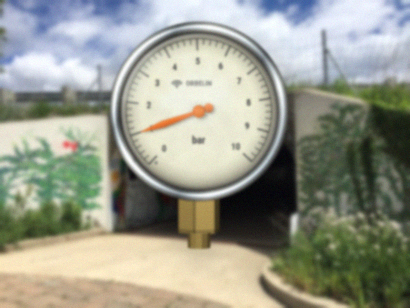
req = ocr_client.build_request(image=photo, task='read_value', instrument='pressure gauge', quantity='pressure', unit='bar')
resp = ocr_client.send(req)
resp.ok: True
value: 1 bar
